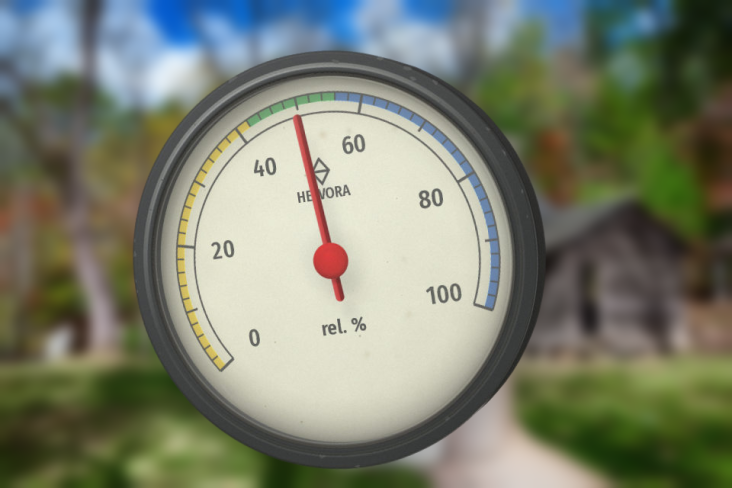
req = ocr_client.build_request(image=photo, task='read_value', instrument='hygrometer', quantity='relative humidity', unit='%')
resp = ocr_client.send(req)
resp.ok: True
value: 50 %
